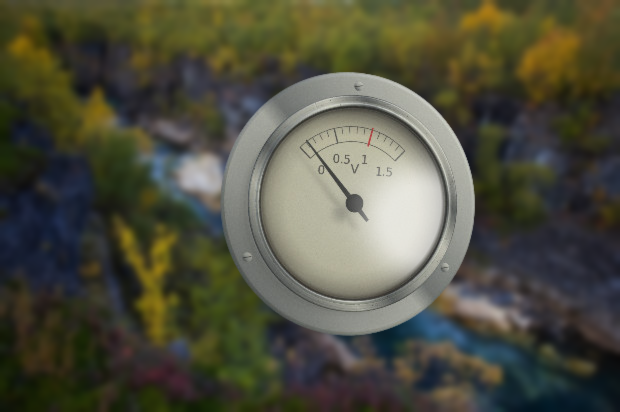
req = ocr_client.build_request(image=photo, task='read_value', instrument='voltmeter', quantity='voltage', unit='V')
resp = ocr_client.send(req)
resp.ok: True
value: 0.1 V
